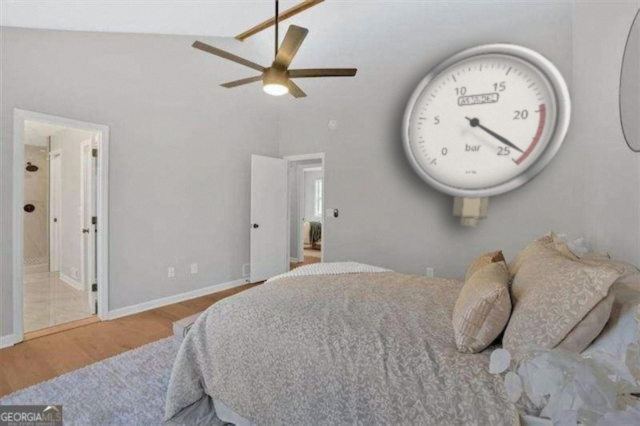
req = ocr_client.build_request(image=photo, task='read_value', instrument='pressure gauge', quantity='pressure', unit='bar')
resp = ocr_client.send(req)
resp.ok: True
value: 24 bar
